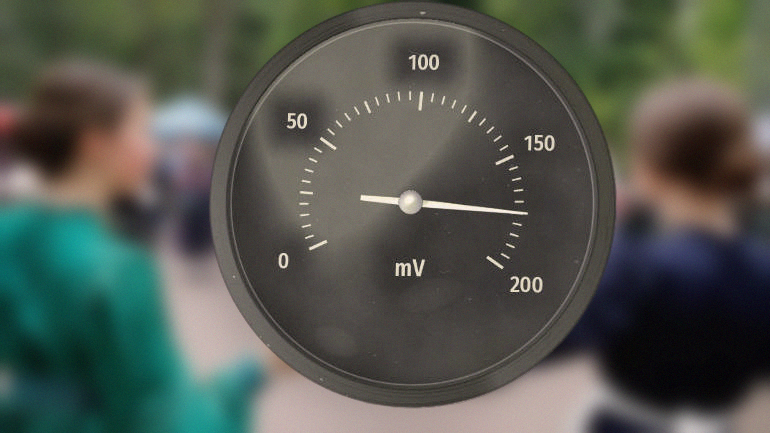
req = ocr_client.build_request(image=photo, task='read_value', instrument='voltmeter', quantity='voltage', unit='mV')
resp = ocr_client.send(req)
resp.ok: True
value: 175 mV
